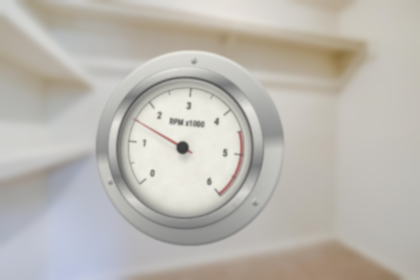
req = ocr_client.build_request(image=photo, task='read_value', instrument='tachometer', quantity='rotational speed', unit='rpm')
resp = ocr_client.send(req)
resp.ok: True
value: 1500 rpm
